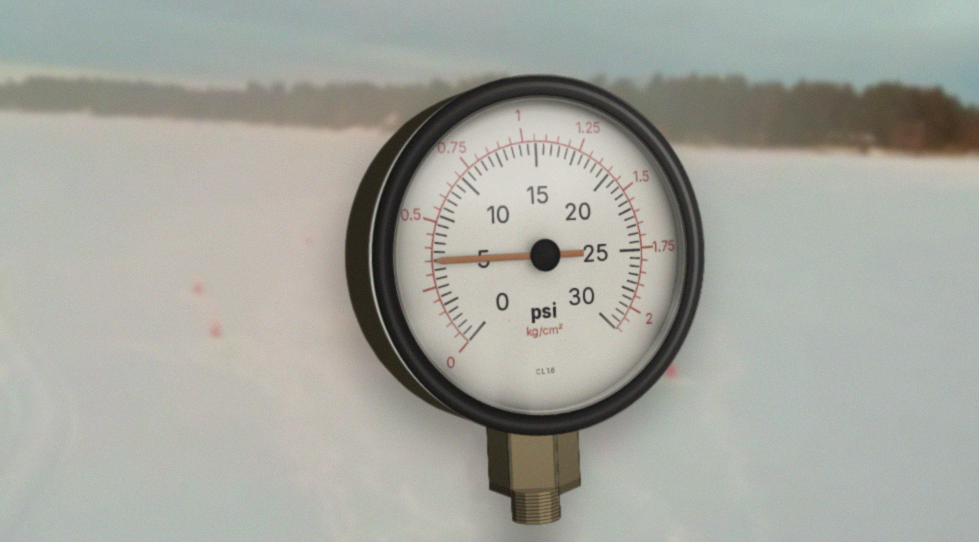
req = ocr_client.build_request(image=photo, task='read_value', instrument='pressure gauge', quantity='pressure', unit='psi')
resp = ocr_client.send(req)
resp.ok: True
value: 5 psi
